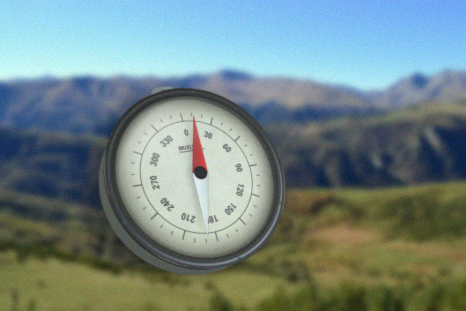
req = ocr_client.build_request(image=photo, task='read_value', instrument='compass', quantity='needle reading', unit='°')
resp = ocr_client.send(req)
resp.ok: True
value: 10 °
